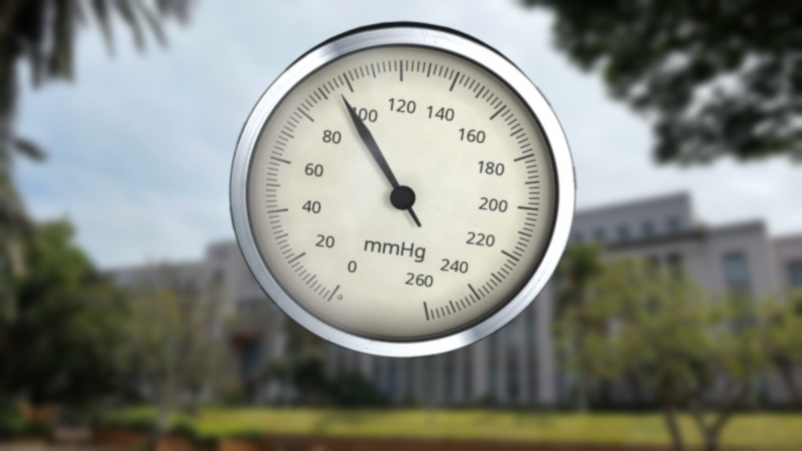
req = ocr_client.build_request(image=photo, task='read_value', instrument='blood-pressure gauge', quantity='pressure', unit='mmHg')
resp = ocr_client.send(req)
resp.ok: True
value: 96 mmHg
